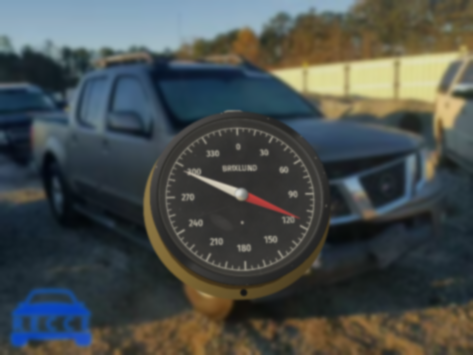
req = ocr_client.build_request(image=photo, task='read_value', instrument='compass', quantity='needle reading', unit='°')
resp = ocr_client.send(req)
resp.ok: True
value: 115 °
